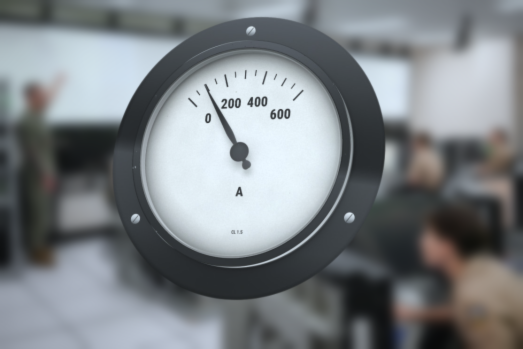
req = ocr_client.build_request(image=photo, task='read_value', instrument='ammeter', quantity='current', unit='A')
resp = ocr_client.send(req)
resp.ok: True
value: 100 A
